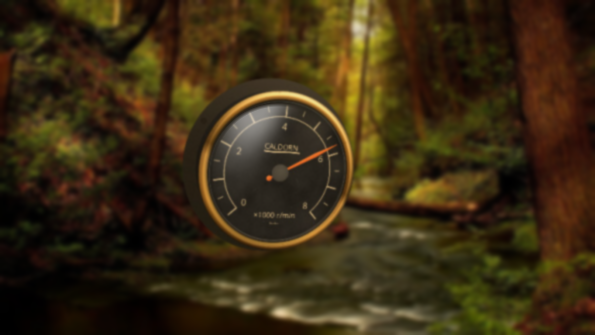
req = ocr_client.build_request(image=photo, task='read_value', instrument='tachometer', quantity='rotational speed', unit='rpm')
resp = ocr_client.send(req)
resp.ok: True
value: 5750 rpm
